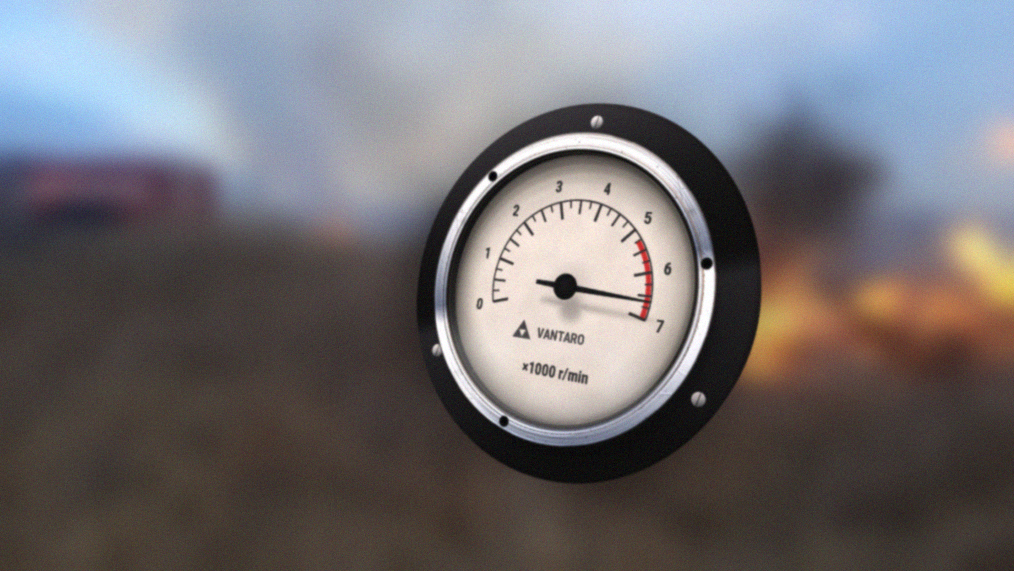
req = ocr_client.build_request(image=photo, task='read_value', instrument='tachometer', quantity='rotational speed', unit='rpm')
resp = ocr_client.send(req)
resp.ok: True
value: 6625 rpm
